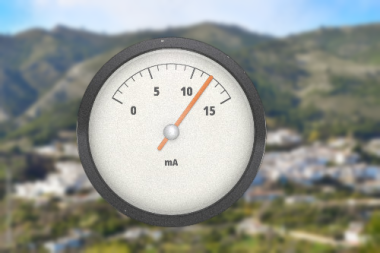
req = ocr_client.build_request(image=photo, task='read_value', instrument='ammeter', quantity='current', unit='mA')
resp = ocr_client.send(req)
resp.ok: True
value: 12 mA
